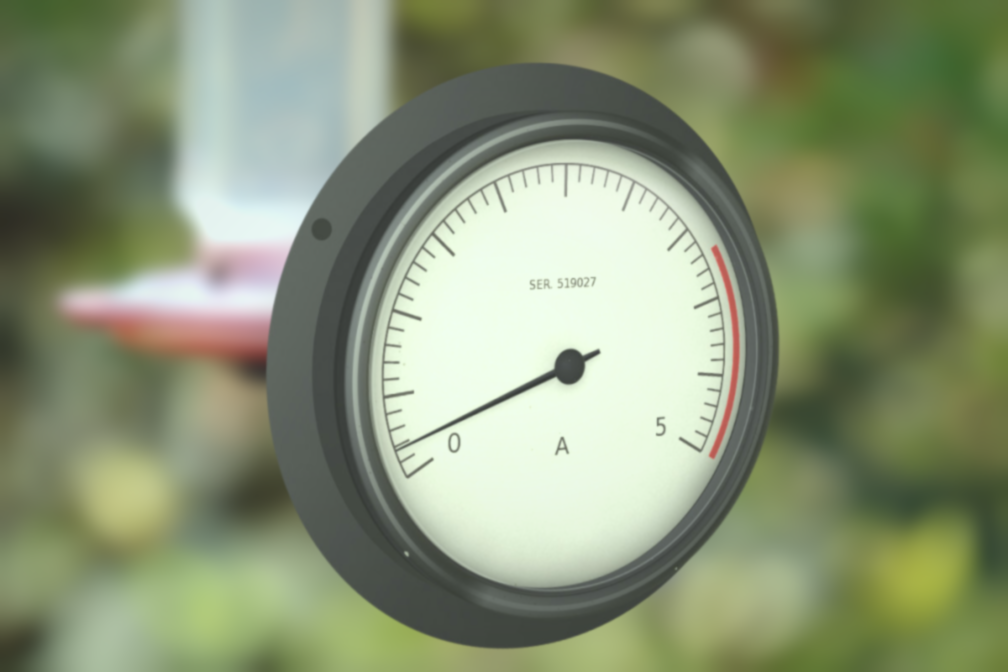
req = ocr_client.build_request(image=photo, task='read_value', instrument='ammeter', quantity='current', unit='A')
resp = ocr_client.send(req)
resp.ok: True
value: 0.2 A
